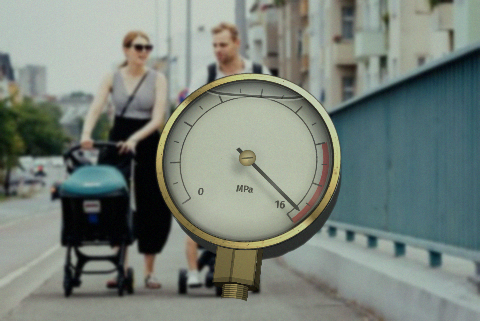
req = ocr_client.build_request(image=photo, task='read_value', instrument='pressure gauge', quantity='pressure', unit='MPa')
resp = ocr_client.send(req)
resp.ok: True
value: 15.5 MPa
